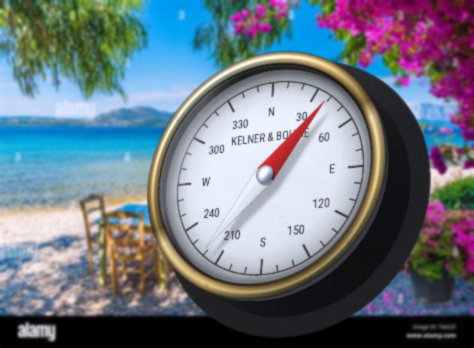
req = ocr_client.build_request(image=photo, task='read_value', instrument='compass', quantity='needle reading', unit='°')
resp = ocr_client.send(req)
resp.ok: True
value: 40 °
